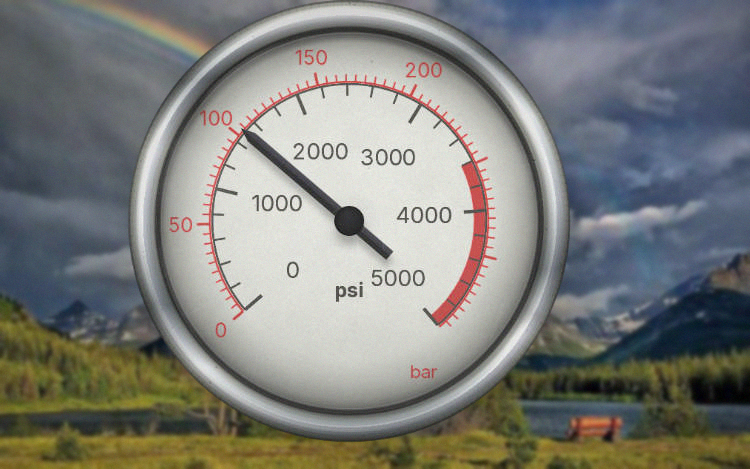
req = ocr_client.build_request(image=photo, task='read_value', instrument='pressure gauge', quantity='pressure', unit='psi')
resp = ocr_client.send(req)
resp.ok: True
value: 1500 psi
